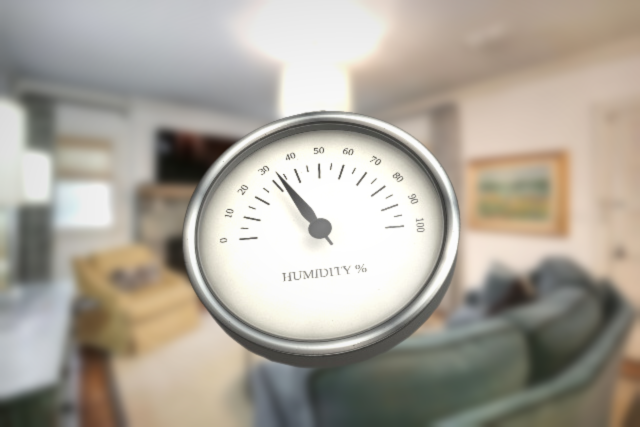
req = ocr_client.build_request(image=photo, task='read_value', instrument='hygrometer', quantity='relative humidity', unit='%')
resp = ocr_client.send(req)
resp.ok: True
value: 32.5 %
